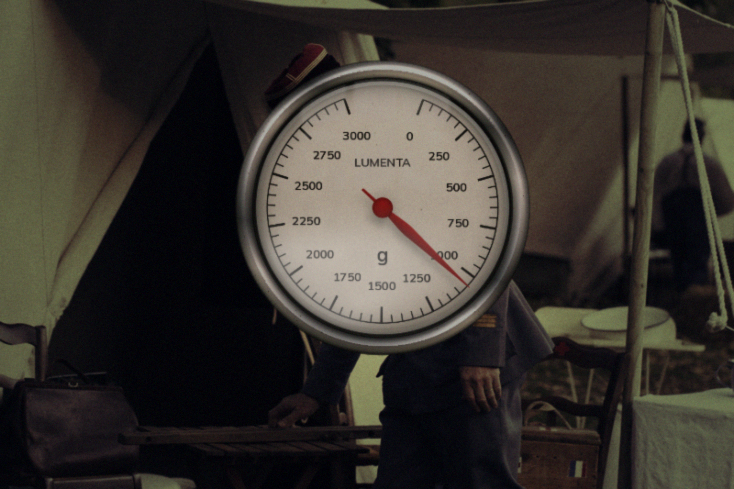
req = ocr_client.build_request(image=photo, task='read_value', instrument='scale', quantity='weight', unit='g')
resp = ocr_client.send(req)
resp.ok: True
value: 1050 g
